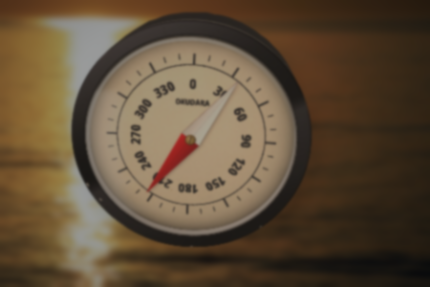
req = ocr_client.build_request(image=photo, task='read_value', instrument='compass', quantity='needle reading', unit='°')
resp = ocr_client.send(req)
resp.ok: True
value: 215 °
